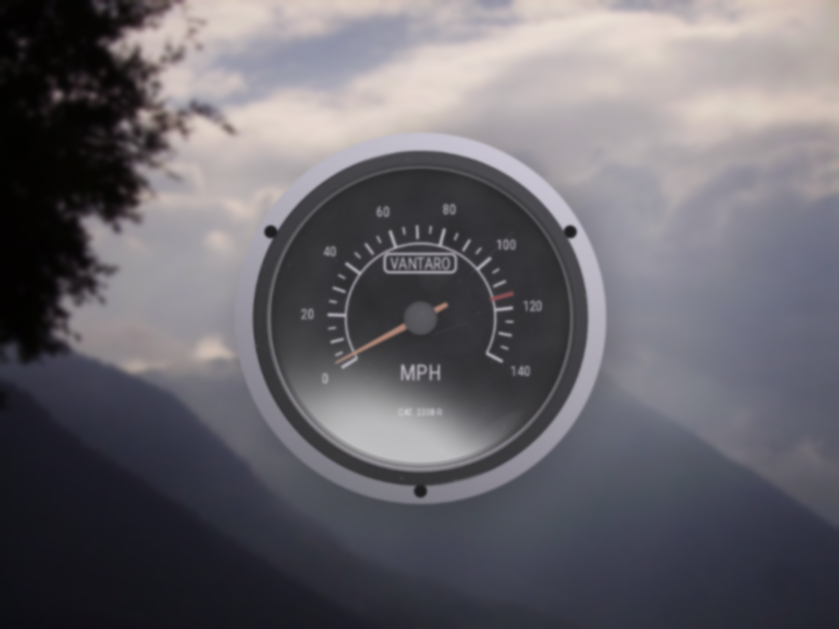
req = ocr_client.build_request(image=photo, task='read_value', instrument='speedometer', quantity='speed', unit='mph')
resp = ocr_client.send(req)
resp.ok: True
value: 2.5 mph
